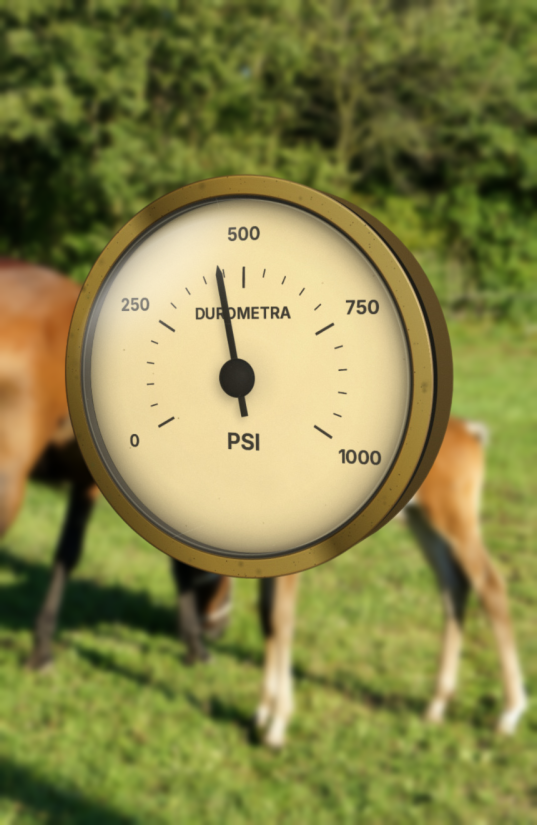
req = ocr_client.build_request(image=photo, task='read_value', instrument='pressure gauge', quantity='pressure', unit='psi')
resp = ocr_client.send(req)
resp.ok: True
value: 450 psi
